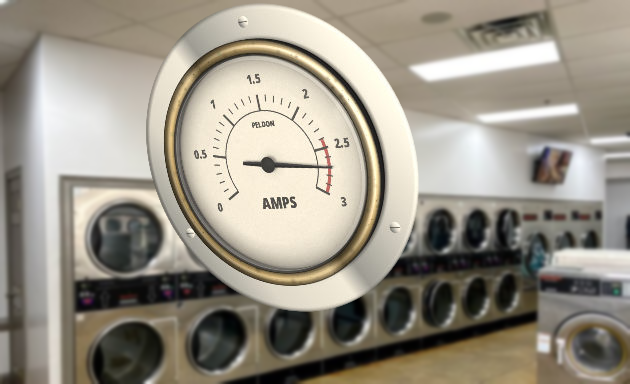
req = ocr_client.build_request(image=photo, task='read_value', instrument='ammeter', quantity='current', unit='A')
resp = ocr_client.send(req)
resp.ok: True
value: 2.7 A
